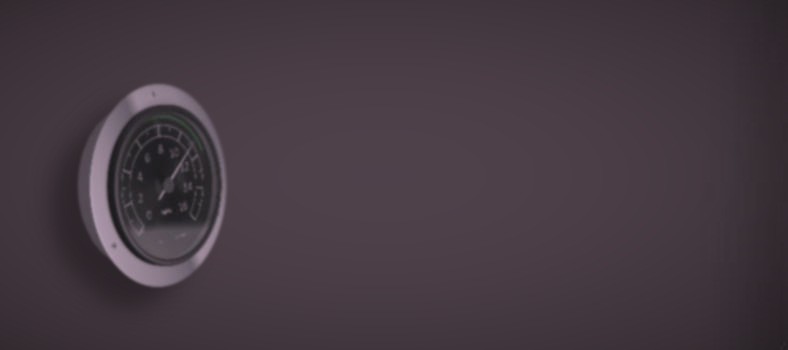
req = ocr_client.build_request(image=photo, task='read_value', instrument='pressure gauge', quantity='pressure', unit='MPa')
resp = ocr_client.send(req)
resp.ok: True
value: 11 MPa
